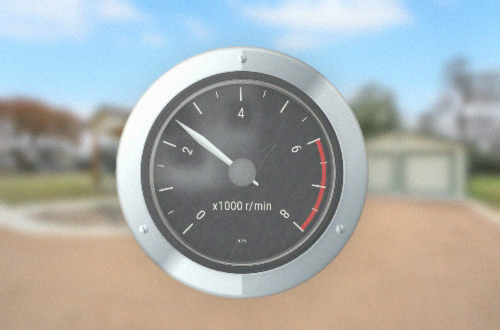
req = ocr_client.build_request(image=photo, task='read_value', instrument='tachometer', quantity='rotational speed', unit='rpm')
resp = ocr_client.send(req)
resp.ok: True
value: 2500 rpm
